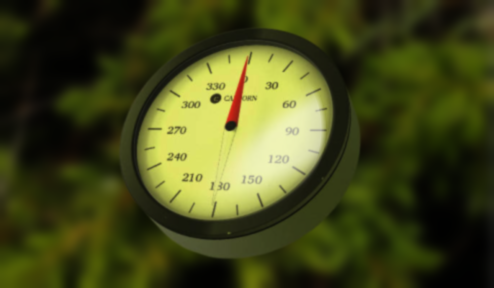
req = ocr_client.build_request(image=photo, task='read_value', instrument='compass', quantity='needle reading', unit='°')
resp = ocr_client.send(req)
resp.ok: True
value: 0 °
